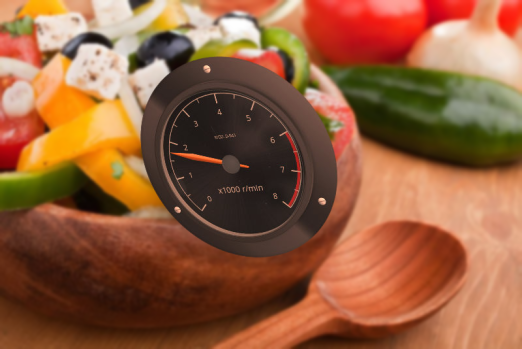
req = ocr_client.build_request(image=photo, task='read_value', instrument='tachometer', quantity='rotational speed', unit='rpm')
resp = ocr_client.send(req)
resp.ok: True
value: 1750 rpm
